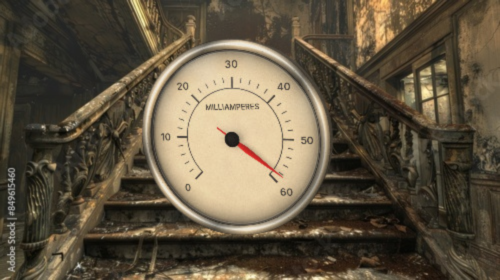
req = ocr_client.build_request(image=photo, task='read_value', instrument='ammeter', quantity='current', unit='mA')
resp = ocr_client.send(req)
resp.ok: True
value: 58 mA
